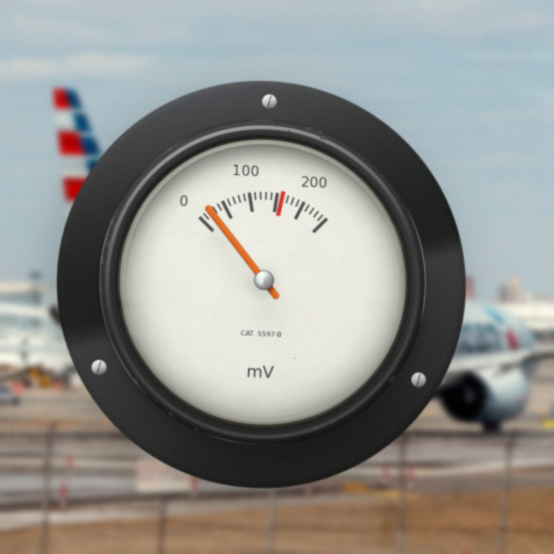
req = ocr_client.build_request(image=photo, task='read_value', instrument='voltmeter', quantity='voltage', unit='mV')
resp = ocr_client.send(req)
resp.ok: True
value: 20 mV
